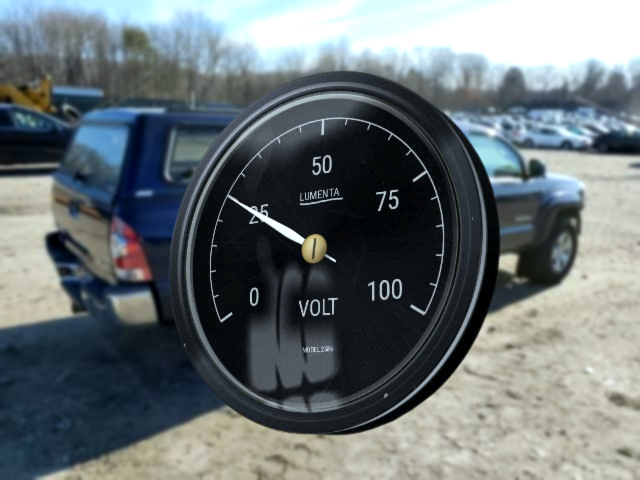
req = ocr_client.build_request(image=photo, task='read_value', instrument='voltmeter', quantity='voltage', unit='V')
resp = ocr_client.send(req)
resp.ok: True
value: 25 V
